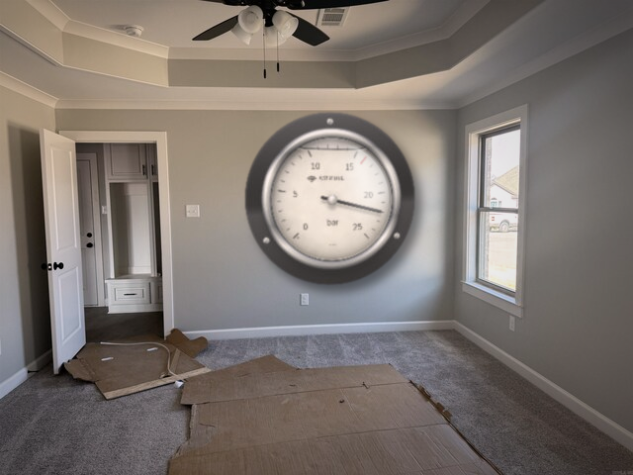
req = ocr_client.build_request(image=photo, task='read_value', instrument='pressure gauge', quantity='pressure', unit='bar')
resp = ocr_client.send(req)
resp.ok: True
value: 22 bar
